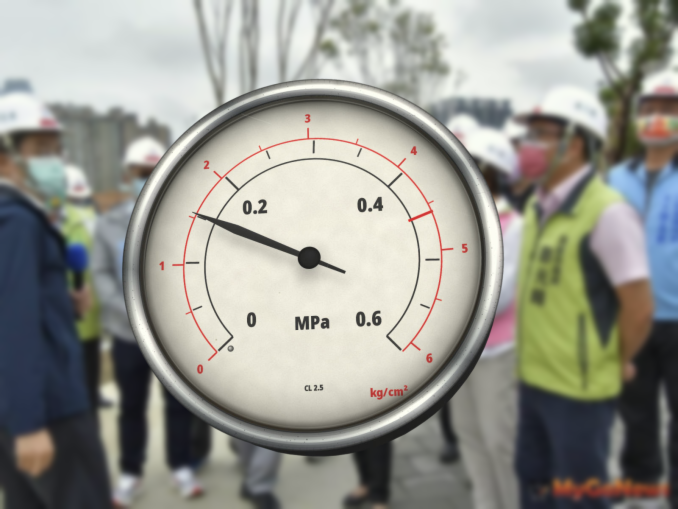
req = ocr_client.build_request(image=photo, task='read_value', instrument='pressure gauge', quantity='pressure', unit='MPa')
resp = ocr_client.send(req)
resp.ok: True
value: 0.15 MPa
